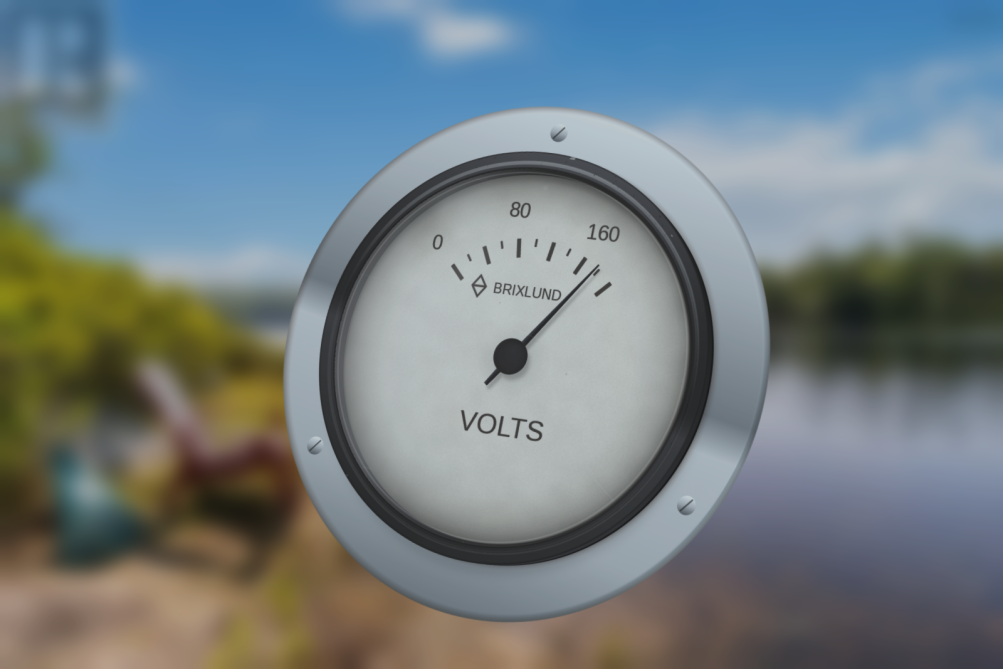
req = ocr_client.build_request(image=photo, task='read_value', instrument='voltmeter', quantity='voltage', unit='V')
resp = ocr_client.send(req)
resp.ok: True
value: 180 V
